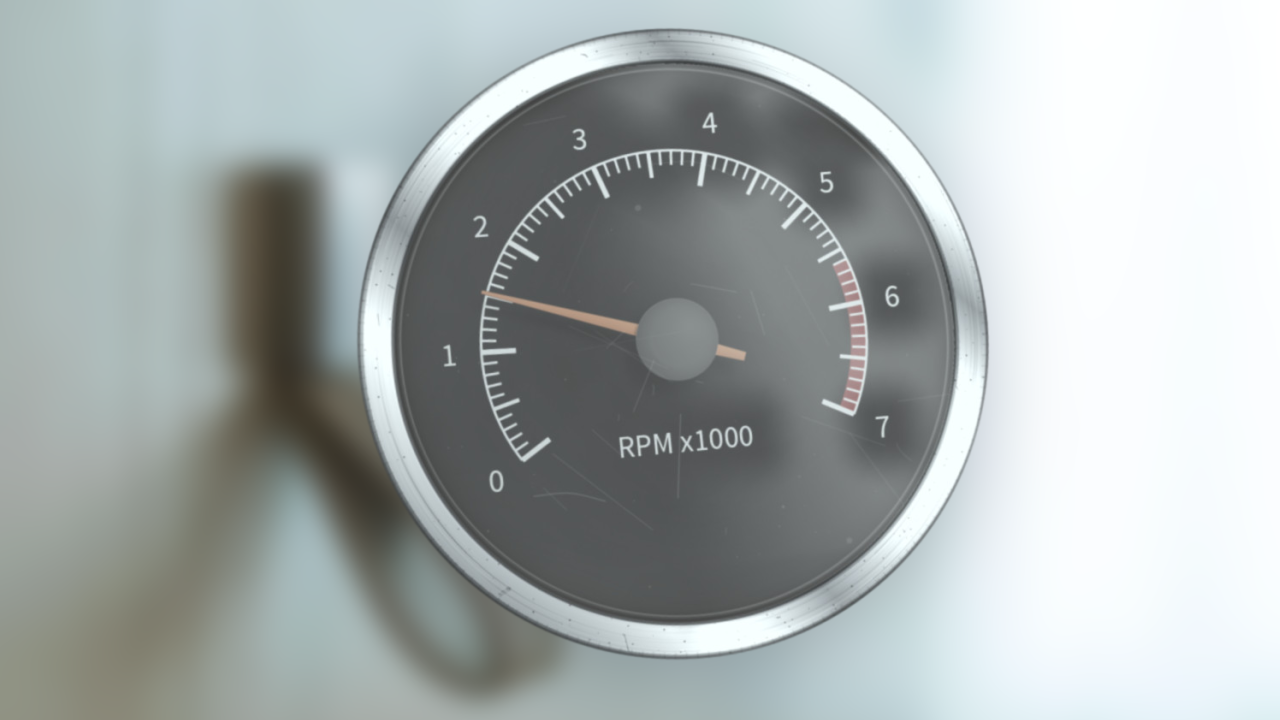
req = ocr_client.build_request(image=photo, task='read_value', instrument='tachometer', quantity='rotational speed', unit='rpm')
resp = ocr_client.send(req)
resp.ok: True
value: 1500 rpm
